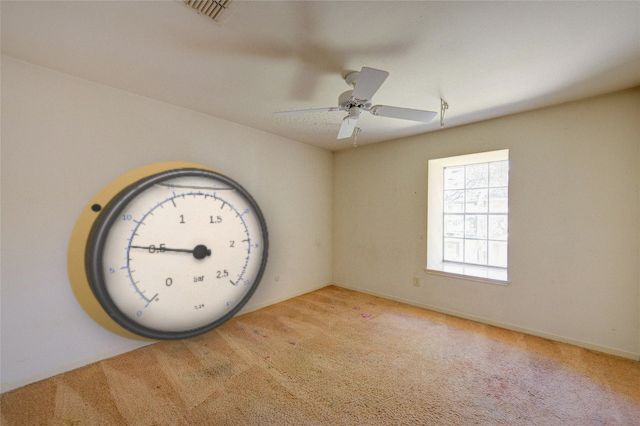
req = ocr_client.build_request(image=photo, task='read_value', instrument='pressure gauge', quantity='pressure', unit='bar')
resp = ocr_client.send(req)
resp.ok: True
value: 0.5 bar
